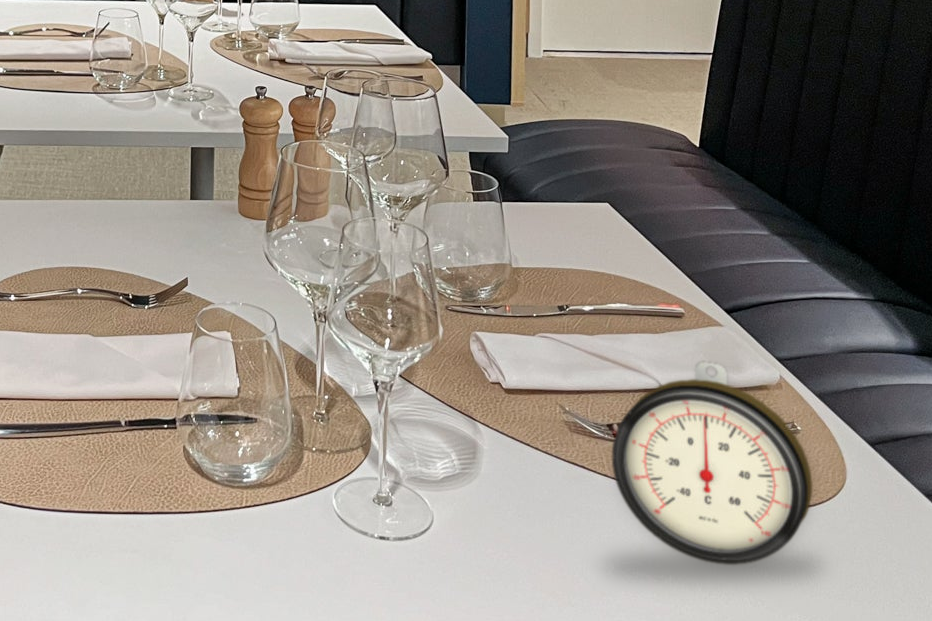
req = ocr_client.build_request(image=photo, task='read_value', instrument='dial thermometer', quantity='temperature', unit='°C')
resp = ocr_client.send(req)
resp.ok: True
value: 10 °C
